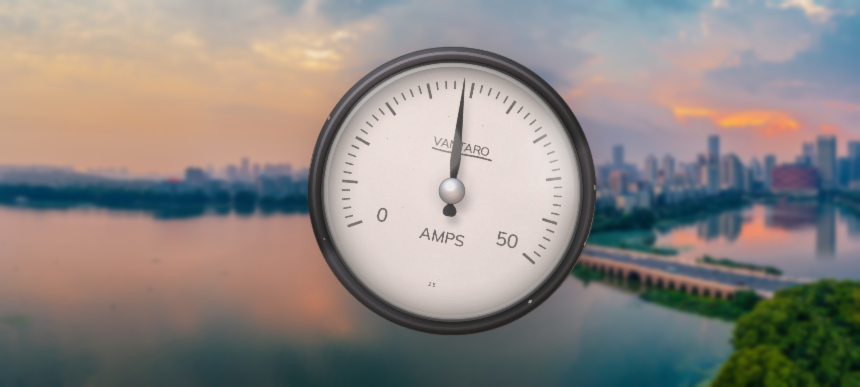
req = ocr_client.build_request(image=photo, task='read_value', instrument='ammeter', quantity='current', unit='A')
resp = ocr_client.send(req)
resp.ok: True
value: 24 A
